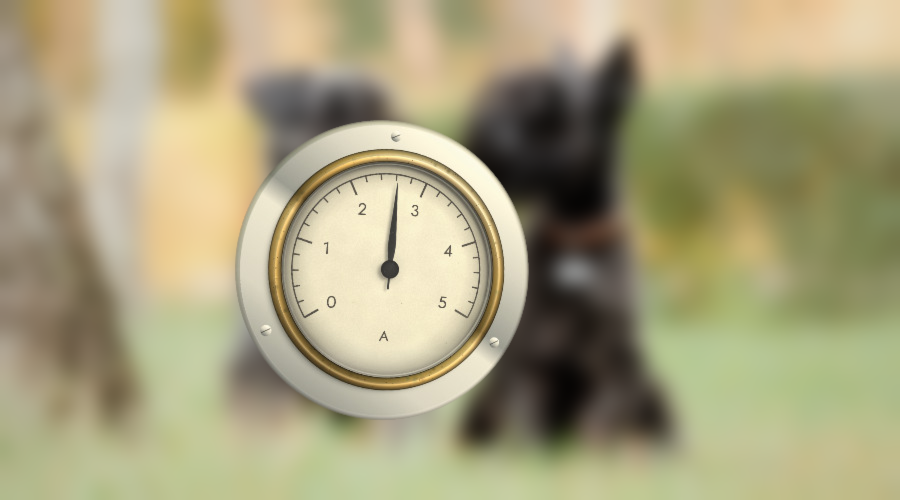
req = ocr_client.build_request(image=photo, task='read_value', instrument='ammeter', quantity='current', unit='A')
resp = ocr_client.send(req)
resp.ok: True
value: 2.6 A
